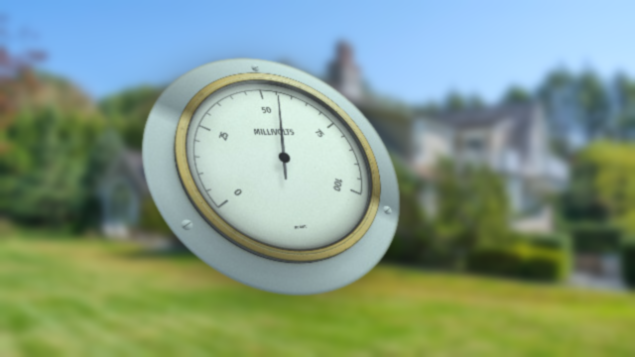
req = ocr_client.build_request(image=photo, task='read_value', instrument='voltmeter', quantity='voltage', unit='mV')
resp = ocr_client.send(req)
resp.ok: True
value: 55 mV
